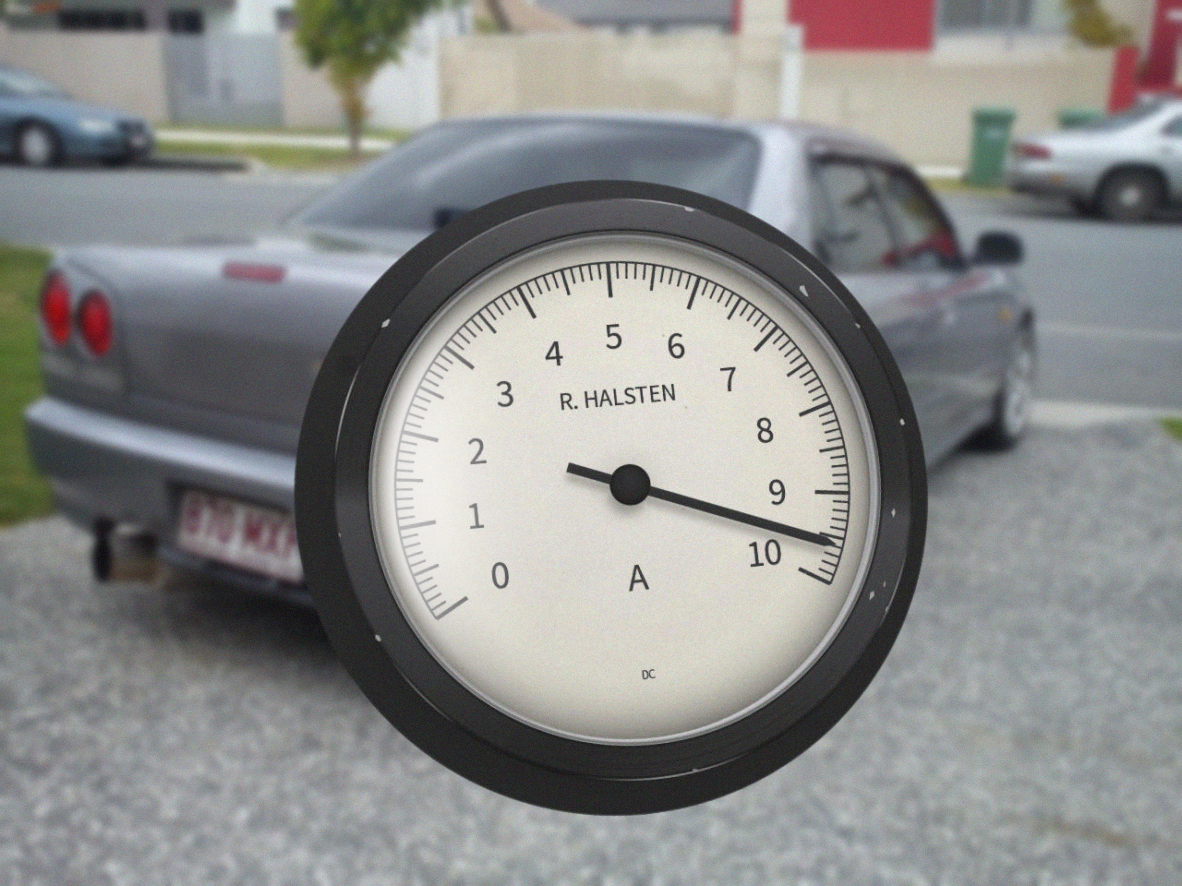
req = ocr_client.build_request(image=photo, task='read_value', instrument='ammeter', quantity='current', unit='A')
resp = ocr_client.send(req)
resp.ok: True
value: 9.6 A
